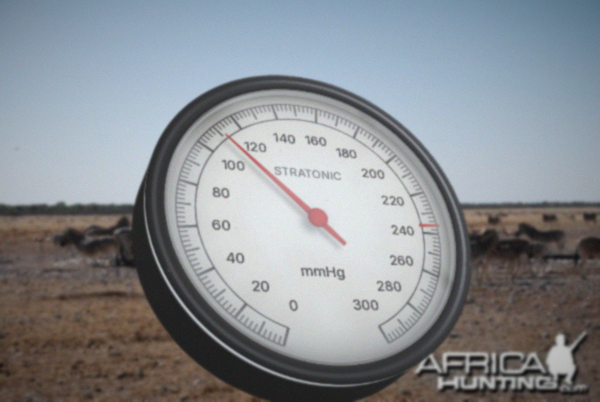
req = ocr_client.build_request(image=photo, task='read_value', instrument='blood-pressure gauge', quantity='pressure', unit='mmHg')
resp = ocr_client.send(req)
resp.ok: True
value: 110 mmHg
